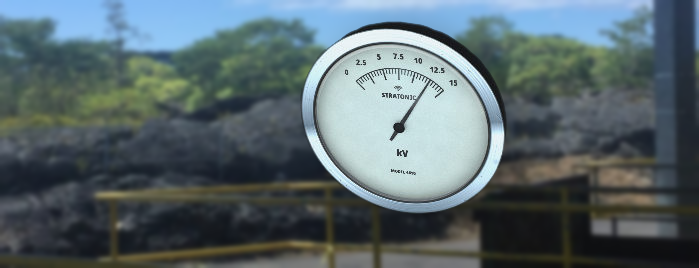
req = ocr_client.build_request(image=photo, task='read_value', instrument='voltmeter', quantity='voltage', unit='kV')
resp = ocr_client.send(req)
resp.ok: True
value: 12.5 kV
